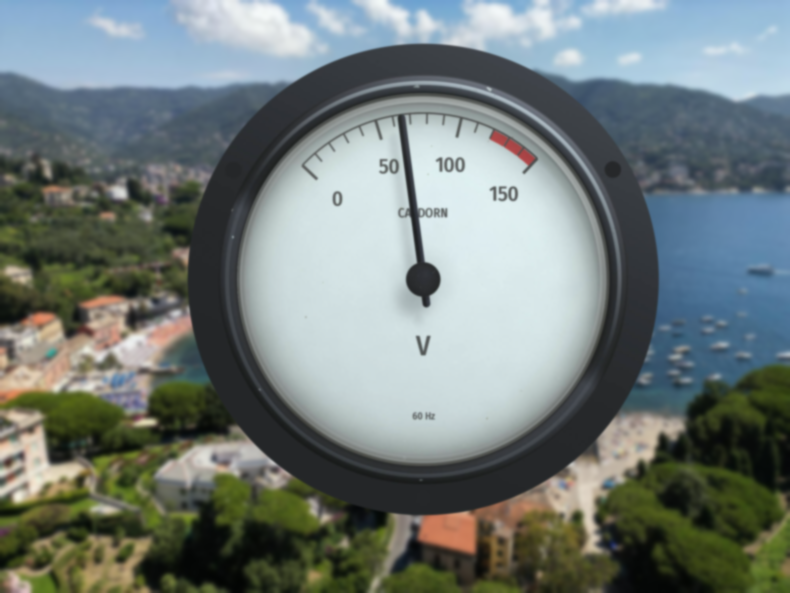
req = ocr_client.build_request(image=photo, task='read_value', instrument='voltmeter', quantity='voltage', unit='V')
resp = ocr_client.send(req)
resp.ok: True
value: 65 V
